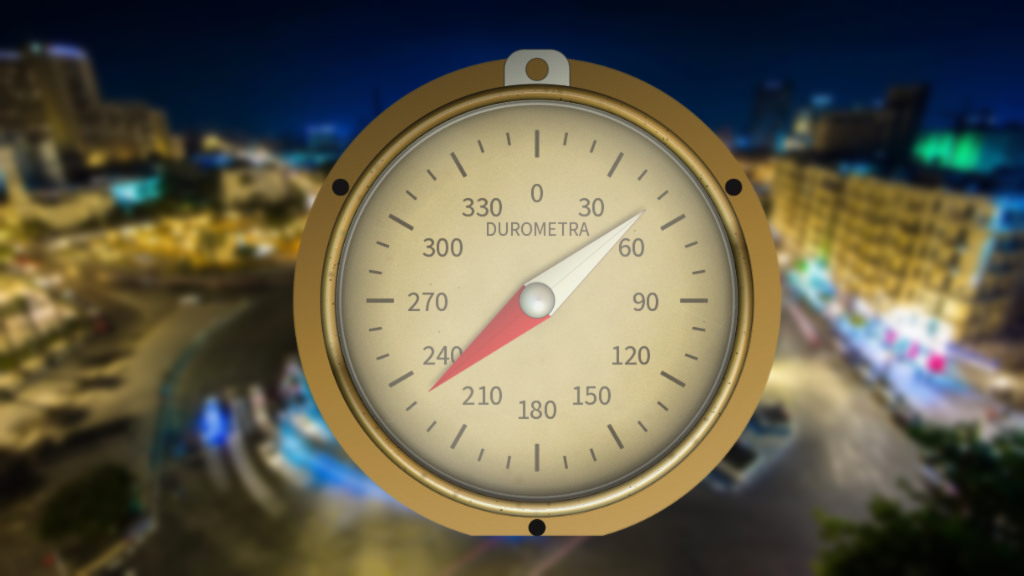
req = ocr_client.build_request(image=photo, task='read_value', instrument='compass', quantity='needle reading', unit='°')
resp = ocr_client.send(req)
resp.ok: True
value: 230 °
